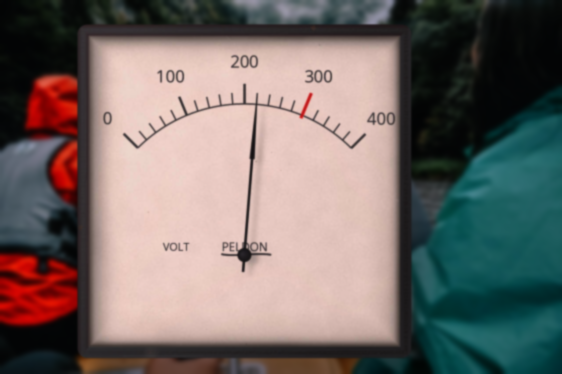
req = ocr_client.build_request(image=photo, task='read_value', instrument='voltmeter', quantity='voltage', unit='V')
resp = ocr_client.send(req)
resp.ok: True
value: 220 V
